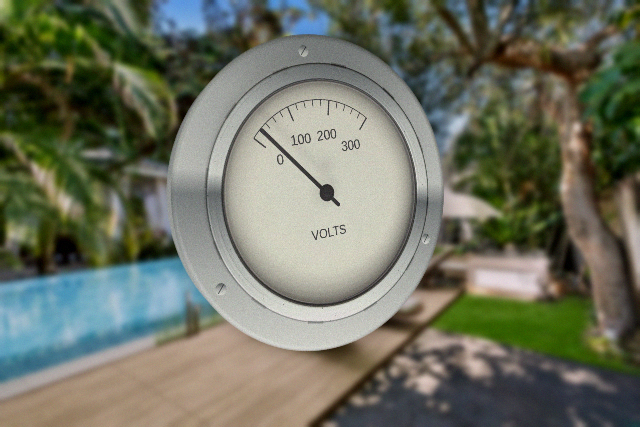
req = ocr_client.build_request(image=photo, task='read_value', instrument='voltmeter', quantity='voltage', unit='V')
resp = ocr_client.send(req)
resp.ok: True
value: 20 V
